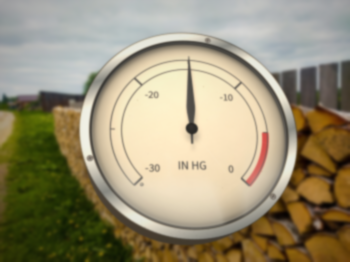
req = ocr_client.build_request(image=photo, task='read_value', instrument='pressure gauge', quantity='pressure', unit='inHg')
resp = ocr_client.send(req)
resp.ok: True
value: -15 inHg
